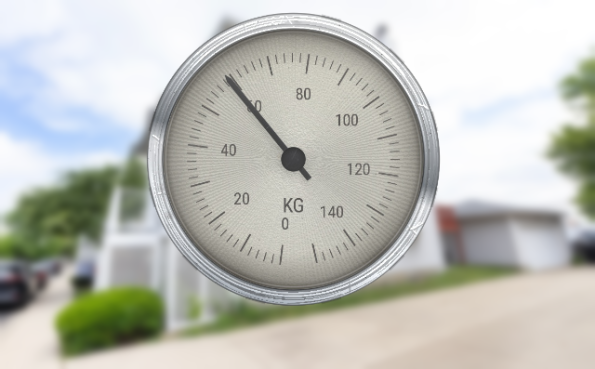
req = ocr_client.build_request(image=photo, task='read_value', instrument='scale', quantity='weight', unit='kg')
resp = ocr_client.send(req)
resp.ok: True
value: 59 kg
